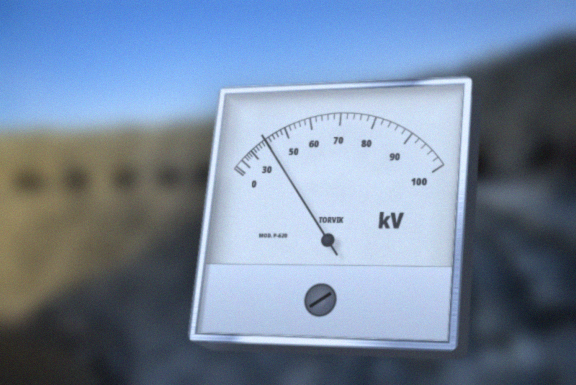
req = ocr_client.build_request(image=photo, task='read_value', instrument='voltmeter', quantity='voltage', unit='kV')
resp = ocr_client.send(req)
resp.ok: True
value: 40 kV
